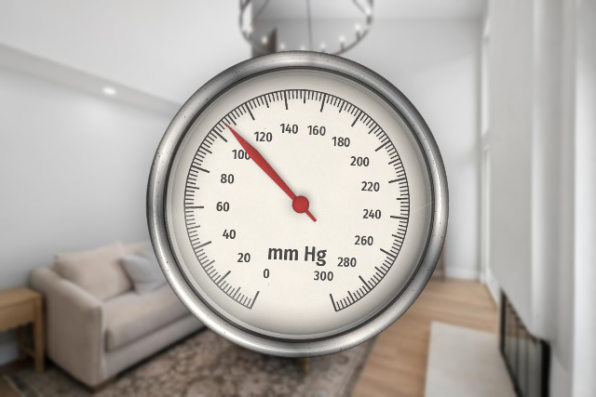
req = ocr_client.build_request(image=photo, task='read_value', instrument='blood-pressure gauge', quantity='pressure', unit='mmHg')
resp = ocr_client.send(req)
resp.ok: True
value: 106 mmHg
